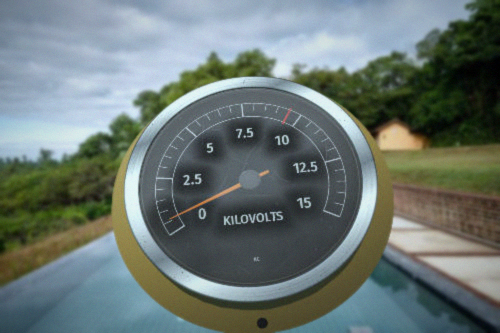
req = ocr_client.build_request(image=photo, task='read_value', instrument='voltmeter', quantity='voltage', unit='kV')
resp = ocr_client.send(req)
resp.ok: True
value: 0.5 kV
